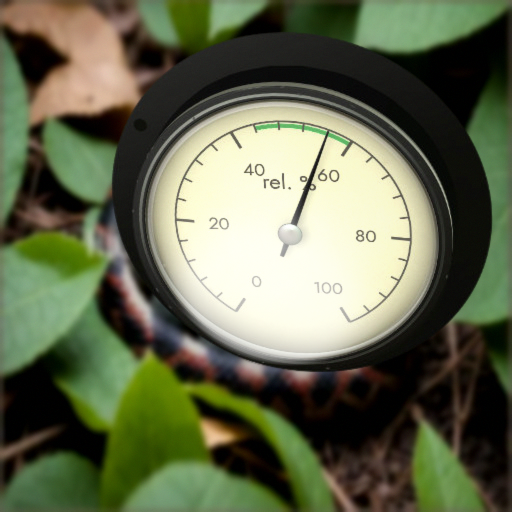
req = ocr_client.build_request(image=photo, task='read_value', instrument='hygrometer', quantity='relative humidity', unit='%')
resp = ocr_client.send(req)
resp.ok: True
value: 56 %
